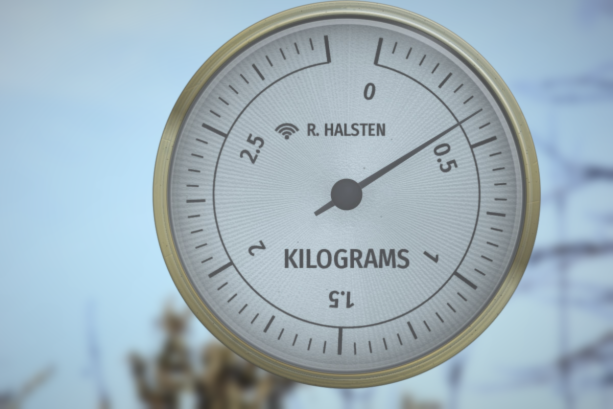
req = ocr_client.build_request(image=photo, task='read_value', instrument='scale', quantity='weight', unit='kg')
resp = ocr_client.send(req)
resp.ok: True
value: 0.4 kg
